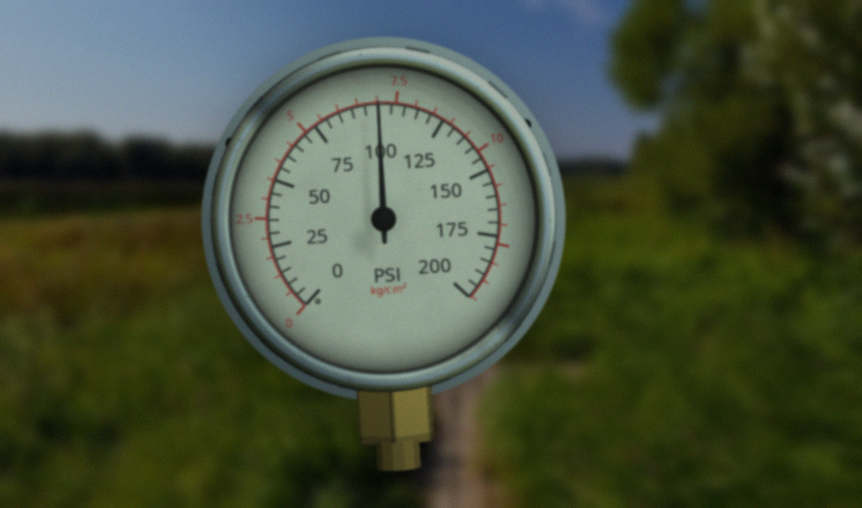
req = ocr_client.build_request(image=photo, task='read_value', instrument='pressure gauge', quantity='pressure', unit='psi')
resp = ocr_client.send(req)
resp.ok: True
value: 100 psi
